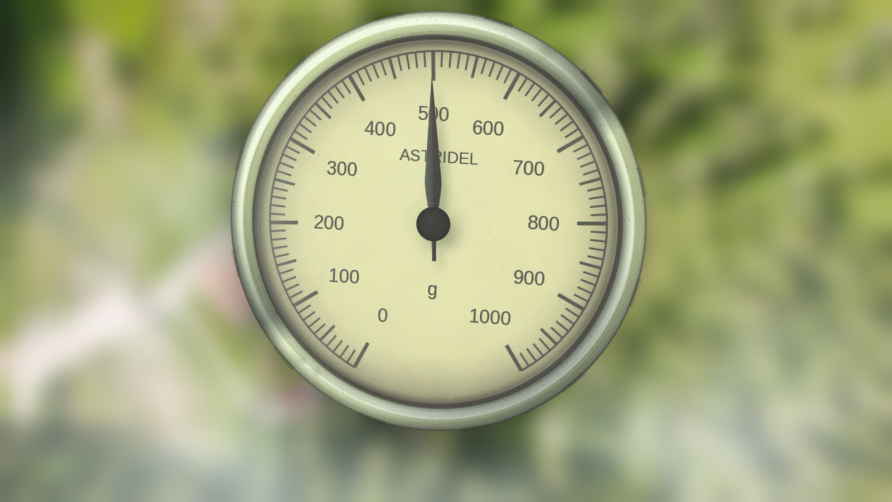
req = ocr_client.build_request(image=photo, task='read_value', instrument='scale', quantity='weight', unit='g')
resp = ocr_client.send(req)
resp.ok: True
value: 500 g
